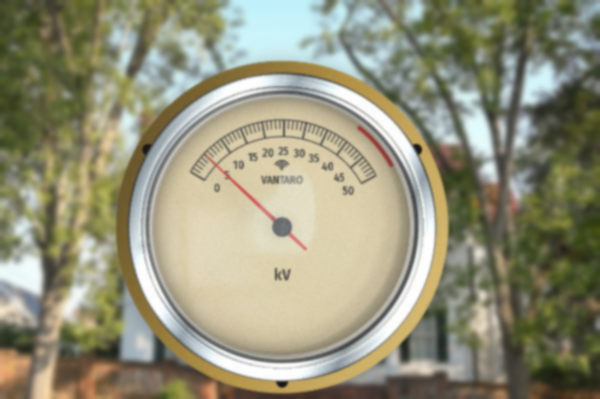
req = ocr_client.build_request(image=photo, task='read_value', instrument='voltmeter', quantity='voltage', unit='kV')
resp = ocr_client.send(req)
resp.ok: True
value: 5 kV
